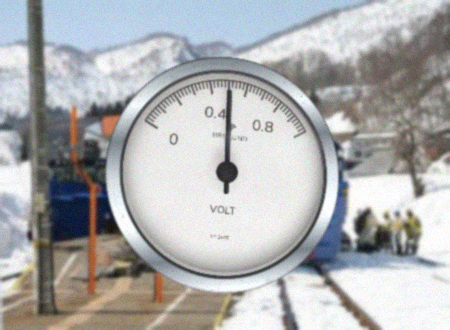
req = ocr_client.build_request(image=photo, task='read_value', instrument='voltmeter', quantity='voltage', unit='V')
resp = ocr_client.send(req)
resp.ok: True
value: 0.5 V
